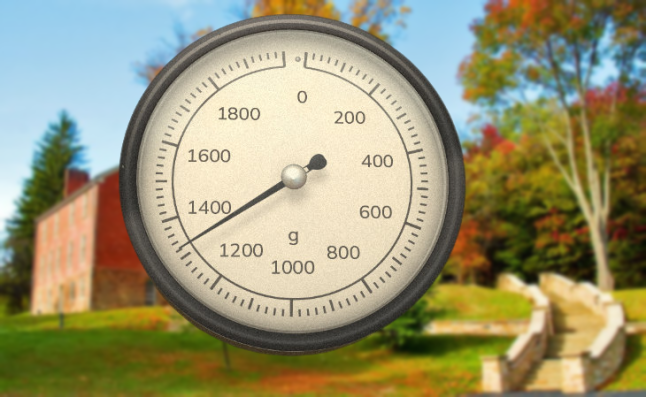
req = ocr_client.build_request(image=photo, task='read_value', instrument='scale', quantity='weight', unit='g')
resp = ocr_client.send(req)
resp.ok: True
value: 1320 g
